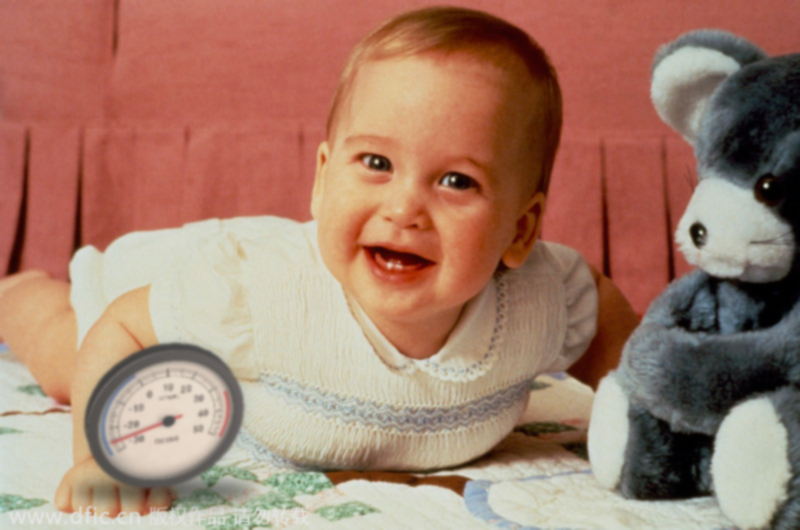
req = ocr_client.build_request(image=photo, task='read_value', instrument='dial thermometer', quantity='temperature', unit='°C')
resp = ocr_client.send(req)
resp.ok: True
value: -25 °C
